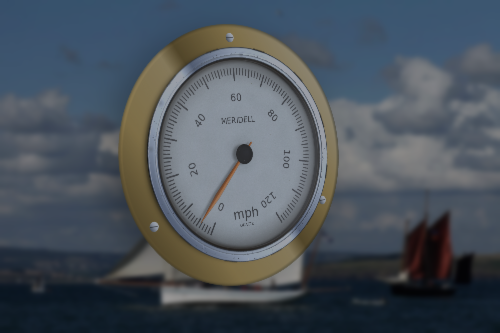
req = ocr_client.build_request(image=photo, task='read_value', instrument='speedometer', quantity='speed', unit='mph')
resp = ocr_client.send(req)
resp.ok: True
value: 5 mph
